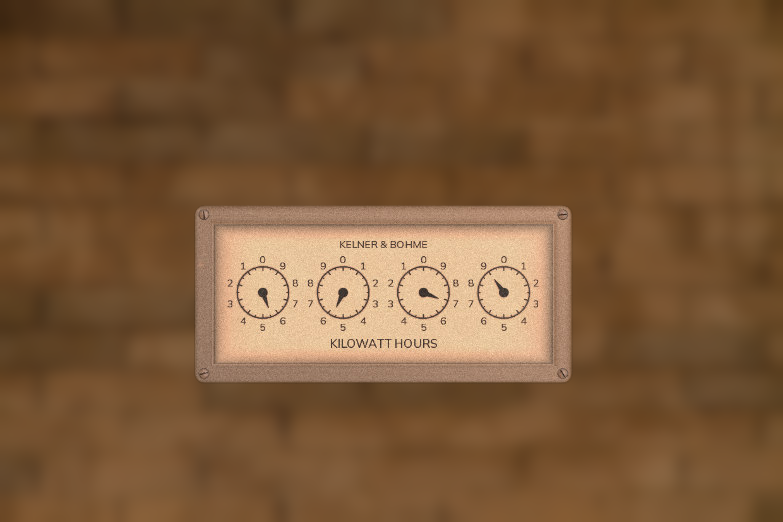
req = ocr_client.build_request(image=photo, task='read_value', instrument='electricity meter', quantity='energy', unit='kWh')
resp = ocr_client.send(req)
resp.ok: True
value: 5569 kWh
